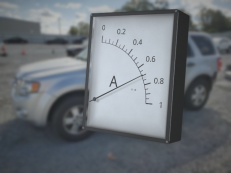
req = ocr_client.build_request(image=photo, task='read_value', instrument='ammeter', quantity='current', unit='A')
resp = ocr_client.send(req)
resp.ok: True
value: 0.7 A
